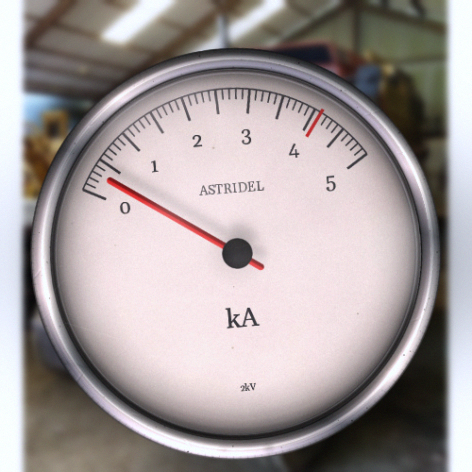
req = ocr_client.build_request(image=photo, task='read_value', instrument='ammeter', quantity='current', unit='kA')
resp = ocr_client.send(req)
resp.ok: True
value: 0.3 kA
